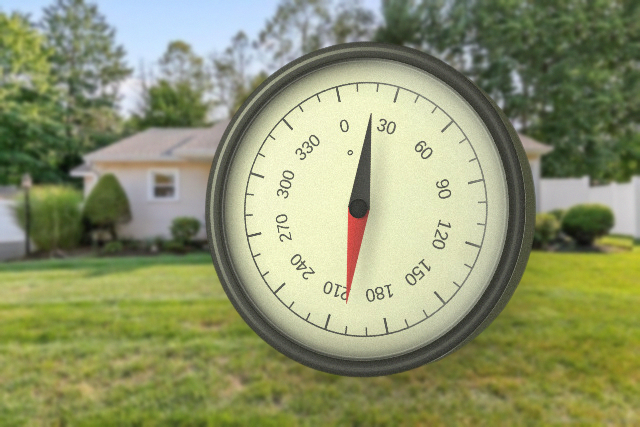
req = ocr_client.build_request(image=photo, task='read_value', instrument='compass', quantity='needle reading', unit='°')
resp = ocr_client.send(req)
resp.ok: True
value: 200 °
